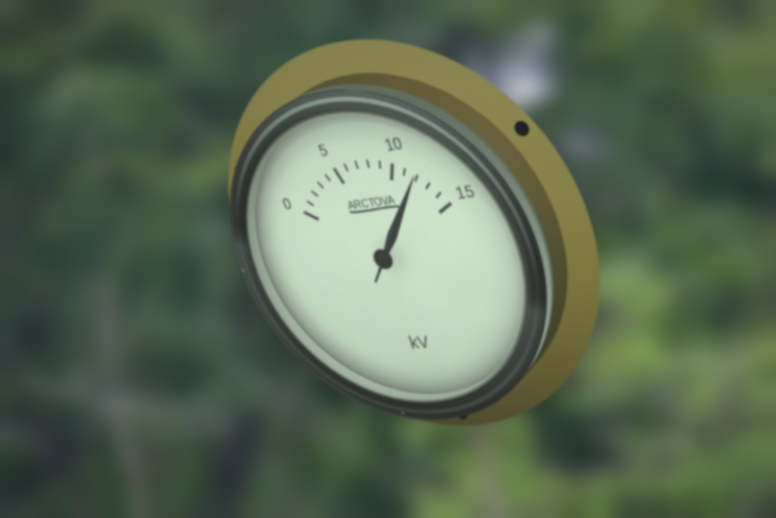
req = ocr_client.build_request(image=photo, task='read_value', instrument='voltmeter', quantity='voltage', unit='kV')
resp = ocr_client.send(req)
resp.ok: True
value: 12 kV
